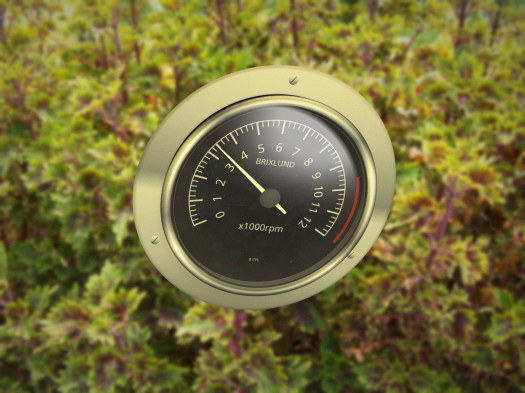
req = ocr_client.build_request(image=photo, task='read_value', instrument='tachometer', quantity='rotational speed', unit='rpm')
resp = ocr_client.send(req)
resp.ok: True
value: 3400 rpm
